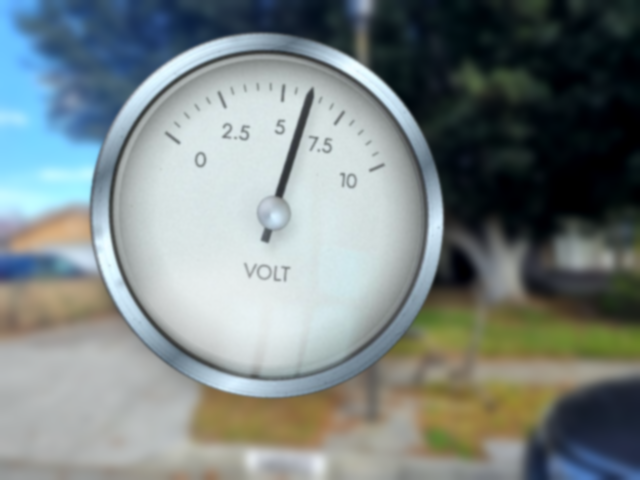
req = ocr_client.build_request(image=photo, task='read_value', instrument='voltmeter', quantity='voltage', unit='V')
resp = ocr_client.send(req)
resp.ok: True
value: 6 V
